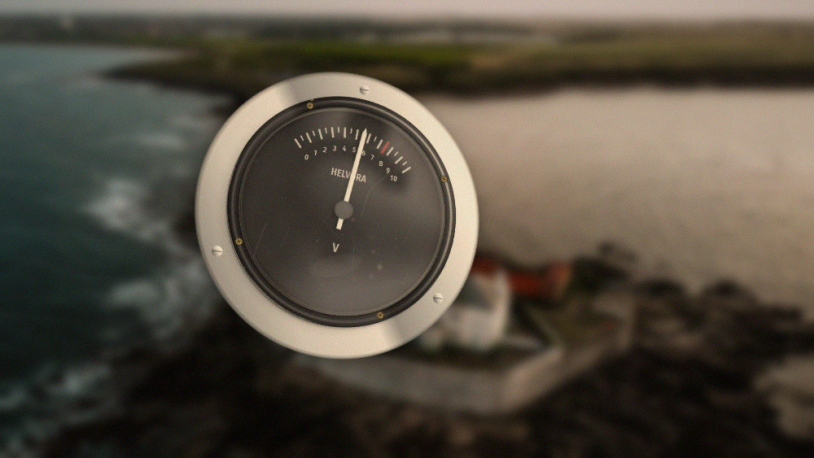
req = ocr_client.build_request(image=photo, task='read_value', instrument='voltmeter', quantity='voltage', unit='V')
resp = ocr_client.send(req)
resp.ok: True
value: 5.5 V
